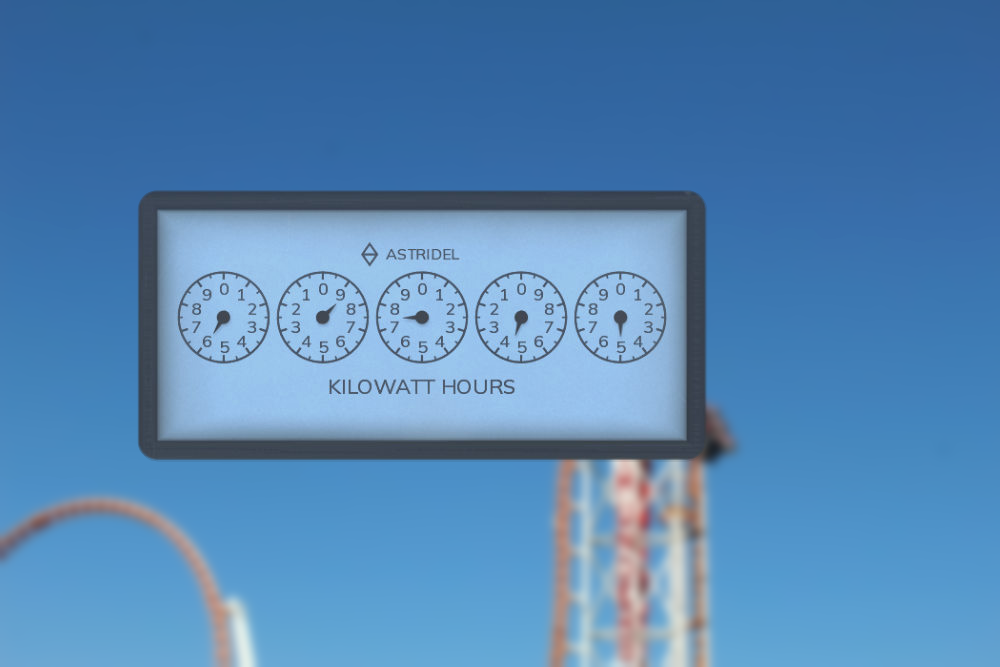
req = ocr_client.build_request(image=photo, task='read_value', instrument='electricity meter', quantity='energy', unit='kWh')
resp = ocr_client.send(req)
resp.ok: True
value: 58745 kWh
